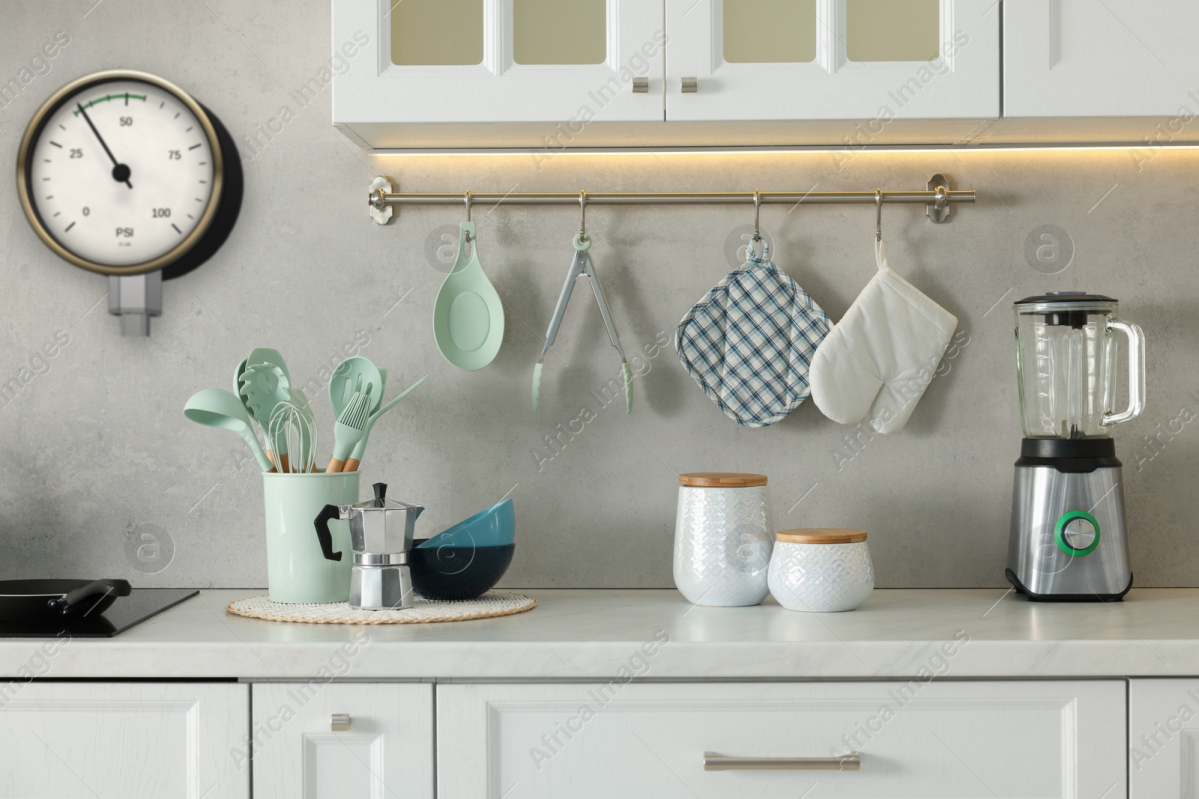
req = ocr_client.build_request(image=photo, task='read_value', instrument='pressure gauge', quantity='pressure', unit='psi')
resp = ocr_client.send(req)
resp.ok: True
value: 37.5 psi
